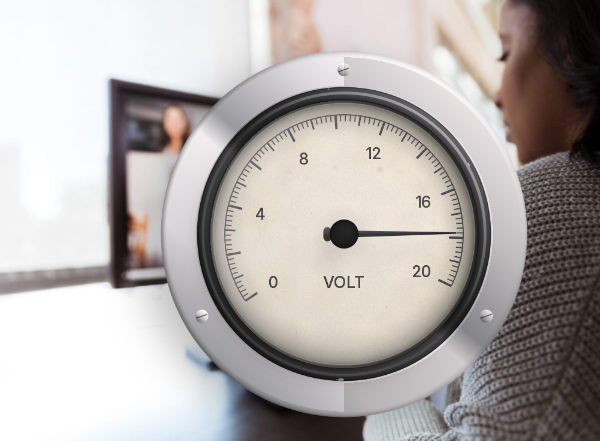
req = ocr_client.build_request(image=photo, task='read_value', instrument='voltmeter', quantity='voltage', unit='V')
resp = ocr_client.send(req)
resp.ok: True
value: 17.8 V
